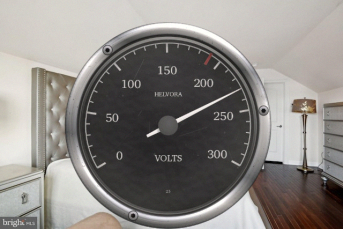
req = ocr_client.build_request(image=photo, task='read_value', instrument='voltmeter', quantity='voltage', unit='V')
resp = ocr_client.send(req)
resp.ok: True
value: 230 V
